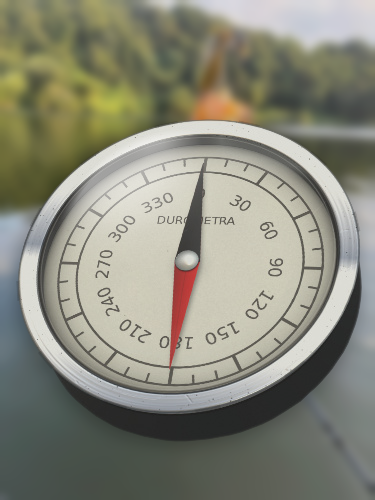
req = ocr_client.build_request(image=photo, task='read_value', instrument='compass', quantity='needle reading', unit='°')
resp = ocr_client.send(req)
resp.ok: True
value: 180 °
